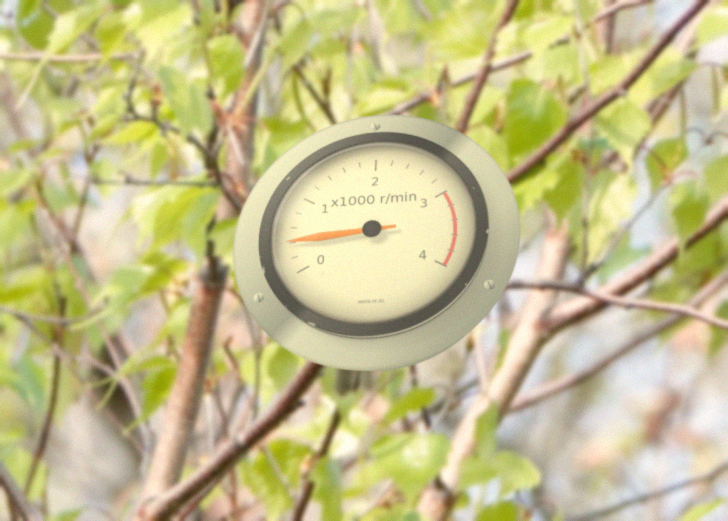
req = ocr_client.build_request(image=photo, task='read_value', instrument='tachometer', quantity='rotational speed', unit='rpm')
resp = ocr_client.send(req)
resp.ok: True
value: 400 rpm
